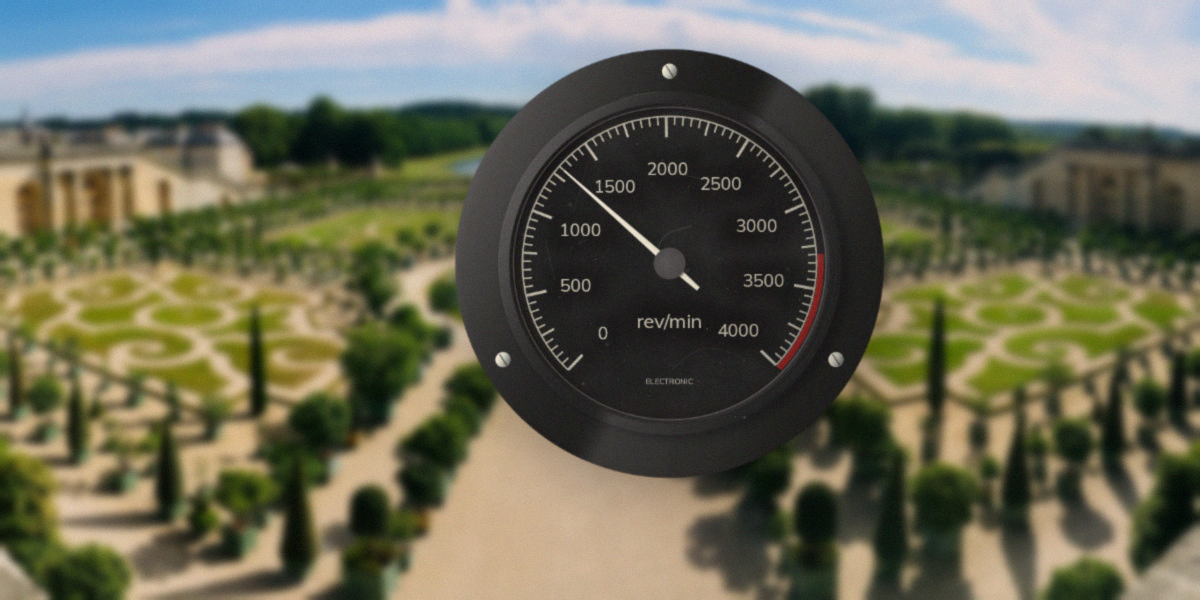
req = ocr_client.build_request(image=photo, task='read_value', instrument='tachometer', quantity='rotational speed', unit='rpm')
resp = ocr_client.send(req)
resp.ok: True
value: 1300 rpm
